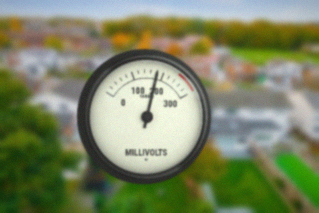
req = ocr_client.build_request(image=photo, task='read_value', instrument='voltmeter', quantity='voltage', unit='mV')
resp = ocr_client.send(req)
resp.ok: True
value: 180 mV
